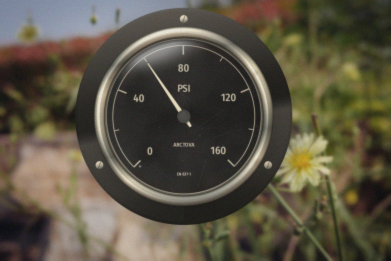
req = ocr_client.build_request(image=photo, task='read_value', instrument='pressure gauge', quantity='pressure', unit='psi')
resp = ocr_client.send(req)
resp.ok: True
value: 60 psi
